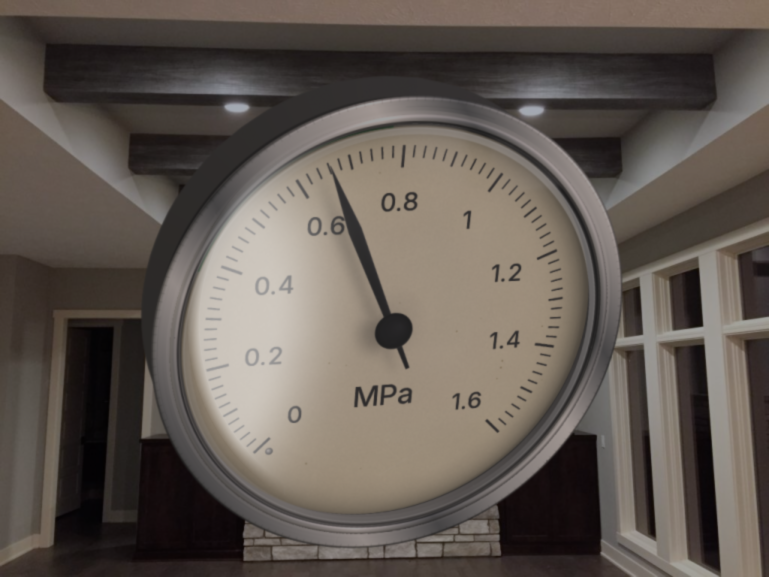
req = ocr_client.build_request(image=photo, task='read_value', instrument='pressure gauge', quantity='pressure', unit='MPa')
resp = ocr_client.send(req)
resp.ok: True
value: 0.66 MPa
